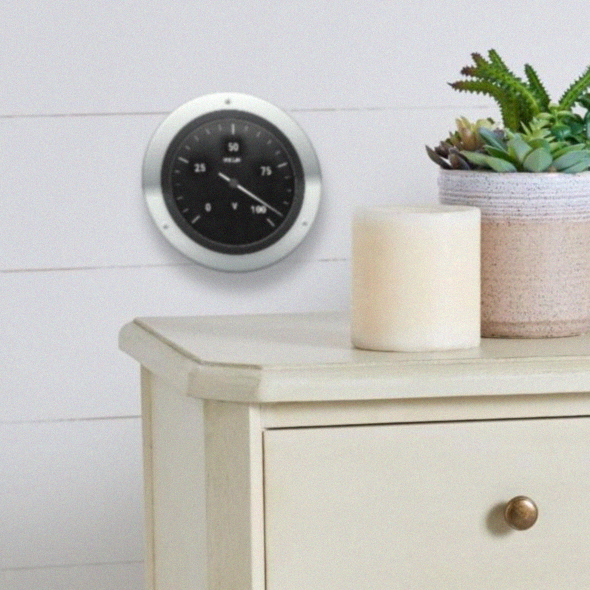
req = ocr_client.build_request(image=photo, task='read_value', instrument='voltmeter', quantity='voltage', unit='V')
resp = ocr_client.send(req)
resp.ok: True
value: 95 V
